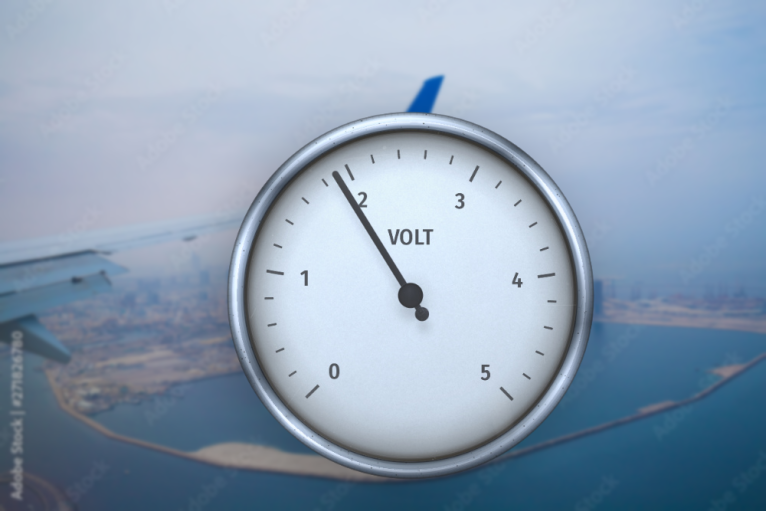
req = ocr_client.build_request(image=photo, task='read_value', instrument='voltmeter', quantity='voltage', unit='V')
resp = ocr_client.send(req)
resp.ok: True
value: 1.9 V
